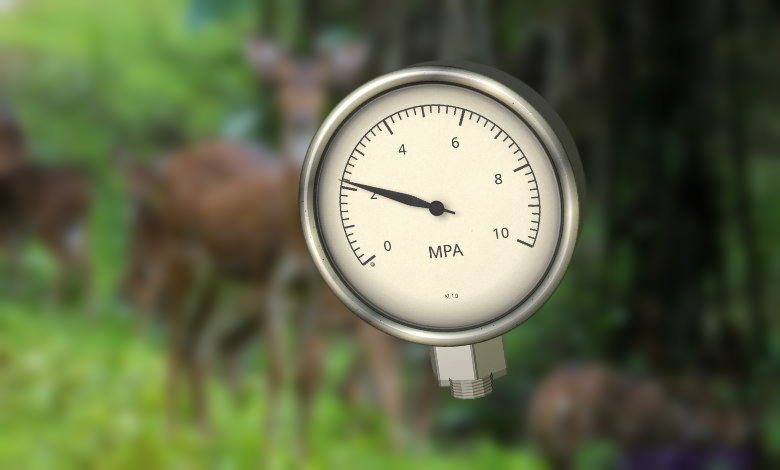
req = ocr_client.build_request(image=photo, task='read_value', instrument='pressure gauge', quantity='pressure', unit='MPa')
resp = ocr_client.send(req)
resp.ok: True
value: 2.2 MPa
